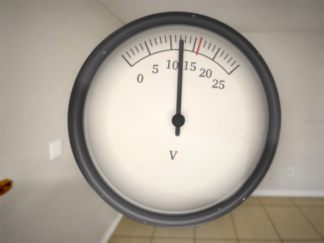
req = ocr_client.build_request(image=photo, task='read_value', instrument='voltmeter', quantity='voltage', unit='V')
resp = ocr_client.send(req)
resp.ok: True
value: 12 V
